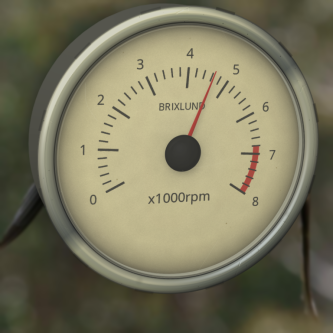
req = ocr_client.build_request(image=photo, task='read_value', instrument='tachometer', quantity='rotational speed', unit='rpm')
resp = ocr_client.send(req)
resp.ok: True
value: 4600 rpm
